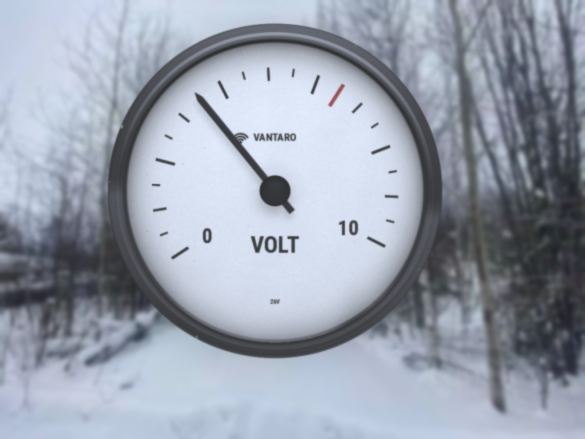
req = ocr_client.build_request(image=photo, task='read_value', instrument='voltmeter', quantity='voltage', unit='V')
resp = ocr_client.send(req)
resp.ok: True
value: 3.5 V
